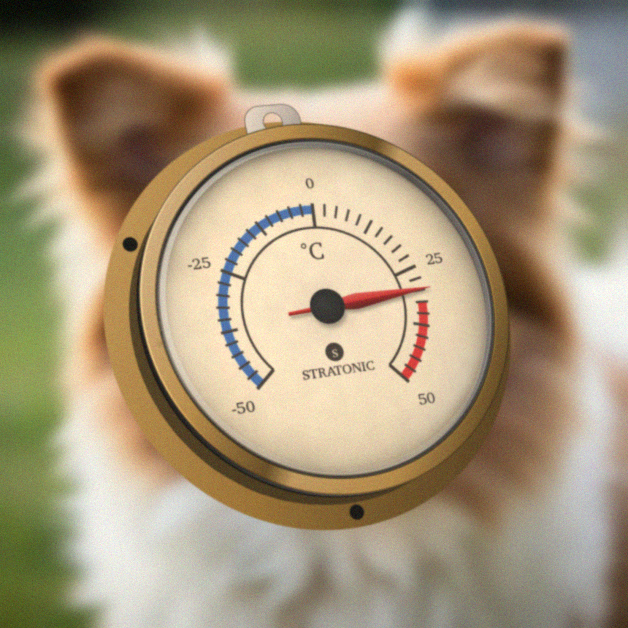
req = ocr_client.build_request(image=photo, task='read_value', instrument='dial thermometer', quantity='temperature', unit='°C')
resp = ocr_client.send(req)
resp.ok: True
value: 30 °C
